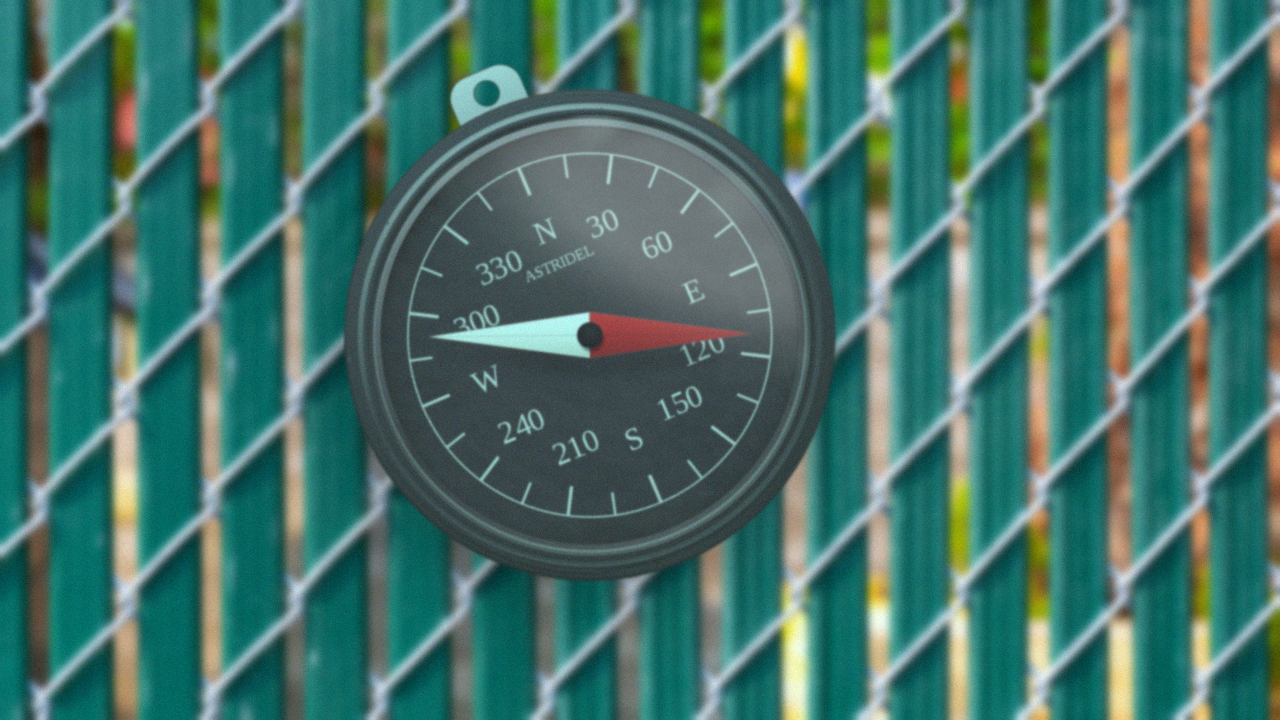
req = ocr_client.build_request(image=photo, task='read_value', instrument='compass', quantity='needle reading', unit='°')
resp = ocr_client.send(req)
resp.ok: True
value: 112.5 °
